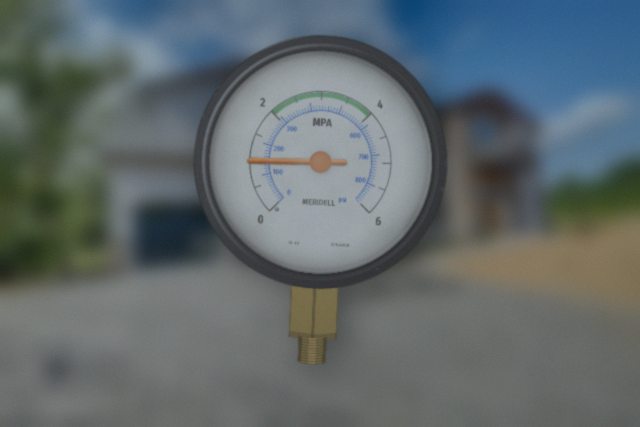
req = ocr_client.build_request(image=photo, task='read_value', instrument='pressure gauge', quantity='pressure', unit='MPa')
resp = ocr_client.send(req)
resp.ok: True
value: 1 MPa
